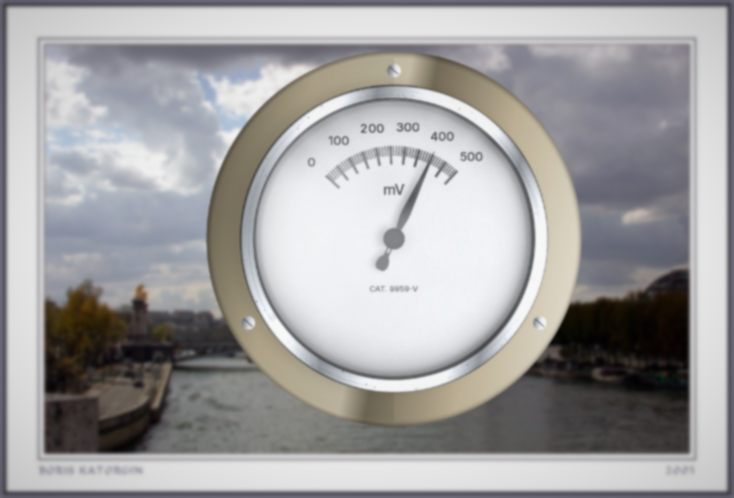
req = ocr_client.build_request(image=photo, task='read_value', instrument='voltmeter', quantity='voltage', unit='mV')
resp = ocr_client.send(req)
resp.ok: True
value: 400 mV
